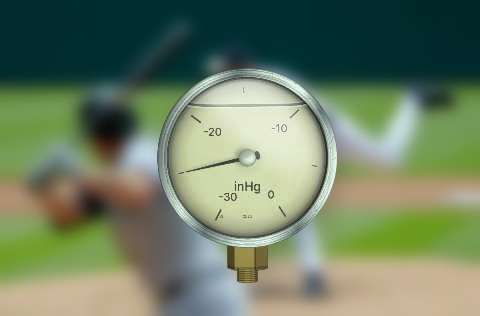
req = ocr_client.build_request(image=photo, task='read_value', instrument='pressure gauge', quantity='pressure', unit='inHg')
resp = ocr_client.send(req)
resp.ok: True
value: -25 inHg
